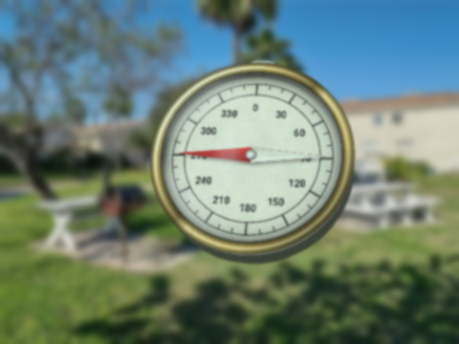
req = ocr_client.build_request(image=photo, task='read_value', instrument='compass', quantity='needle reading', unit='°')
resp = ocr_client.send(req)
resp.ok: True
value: 270 °
